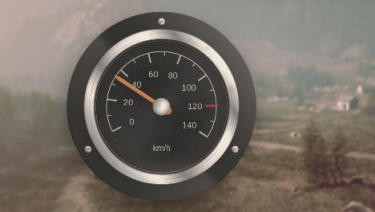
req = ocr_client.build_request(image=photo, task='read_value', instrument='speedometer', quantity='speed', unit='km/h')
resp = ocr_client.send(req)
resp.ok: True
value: 35 km/h
